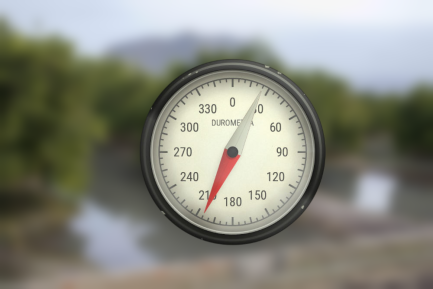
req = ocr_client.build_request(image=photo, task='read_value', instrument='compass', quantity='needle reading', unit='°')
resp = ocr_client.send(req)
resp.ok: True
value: 205 °
